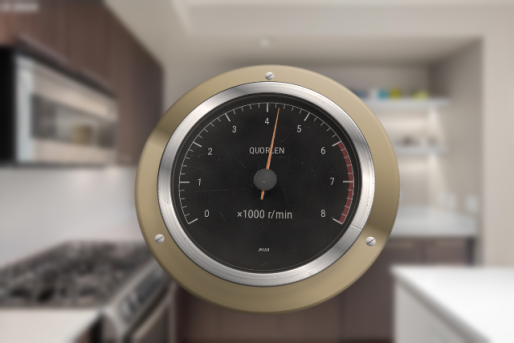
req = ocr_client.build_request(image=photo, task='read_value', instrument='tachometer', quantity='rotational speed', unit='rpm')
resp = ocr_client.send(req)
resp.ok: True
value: 4300 rpm
